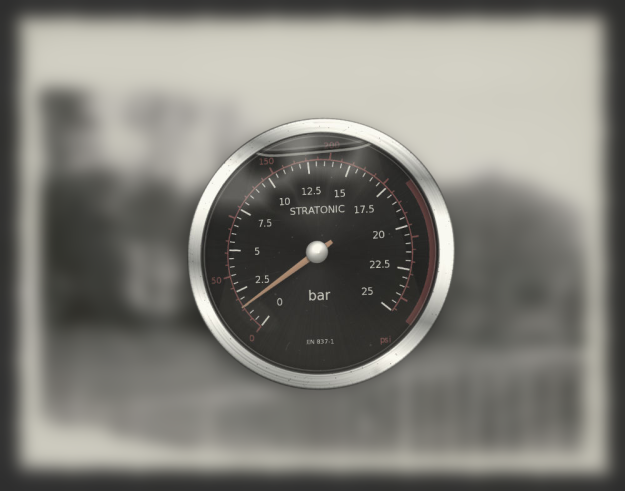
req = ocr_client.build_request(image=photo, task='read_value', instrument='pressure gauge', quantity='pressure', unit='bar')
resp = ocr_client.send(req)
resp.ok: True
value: 1.5 bar
